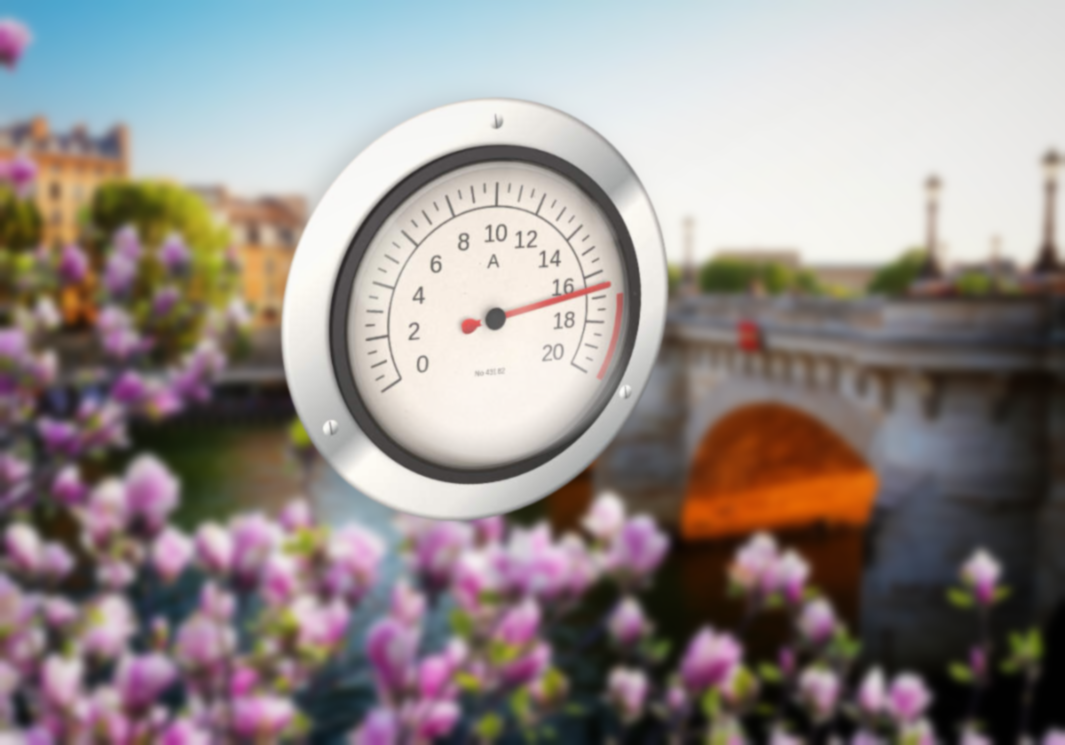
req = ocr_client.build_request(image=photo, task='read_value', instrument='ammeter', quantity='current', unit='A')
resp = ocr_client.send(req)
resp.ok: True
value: 16.5 A
